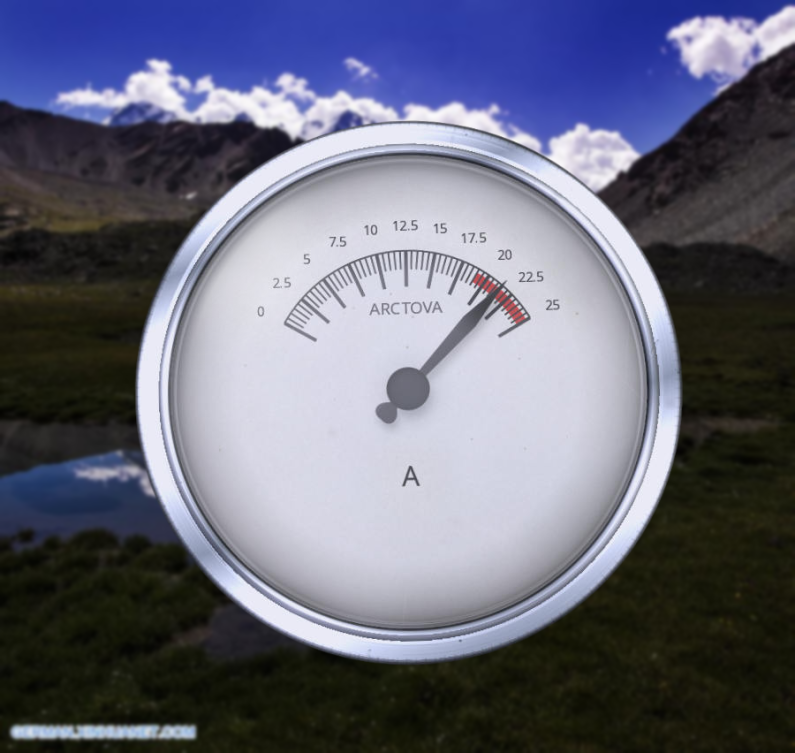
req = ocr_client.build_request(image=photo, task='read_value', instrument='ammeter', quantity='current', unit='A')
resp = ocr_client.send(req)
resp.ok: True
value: 21.5 A
